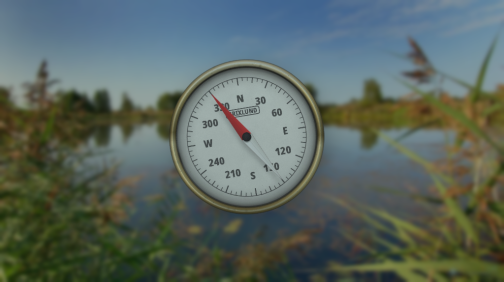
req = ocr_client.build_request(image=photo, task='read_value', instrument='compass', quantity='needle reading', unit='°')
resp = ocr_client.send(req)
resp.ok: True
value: 330 °
